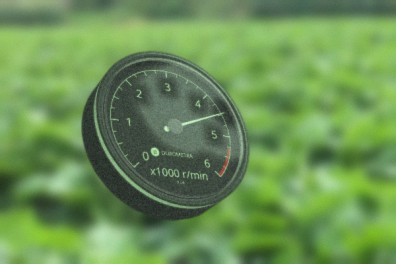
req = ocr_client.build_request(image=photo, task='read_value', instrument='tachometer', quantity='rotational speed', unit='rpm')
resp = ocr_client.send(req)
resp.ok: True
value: 4500 rpm
